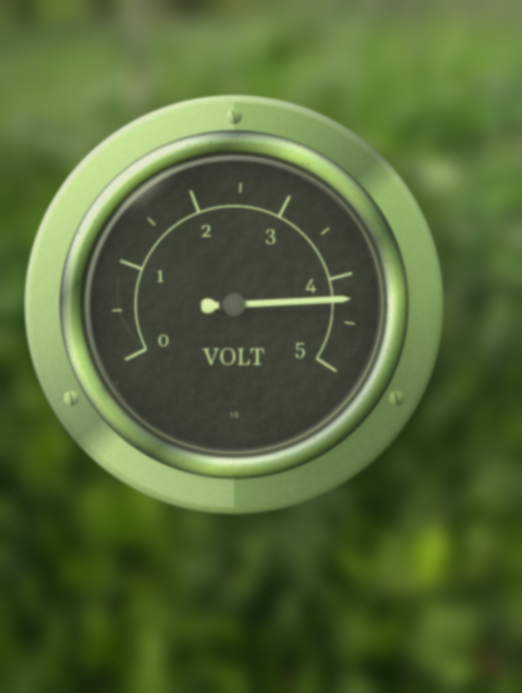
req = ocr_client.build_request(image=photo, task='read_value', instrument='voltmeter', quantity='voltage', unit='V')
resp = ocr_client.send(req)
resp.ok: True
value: 4.25 V
